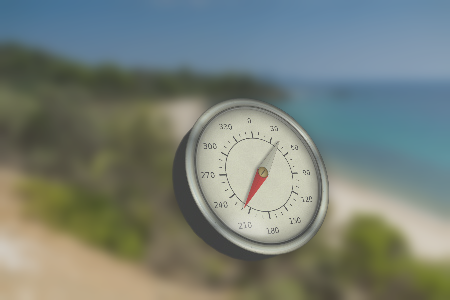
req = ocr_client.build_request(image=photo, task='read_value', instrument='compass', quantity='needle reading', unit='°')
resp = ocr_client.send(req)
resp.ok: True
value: 220 °
